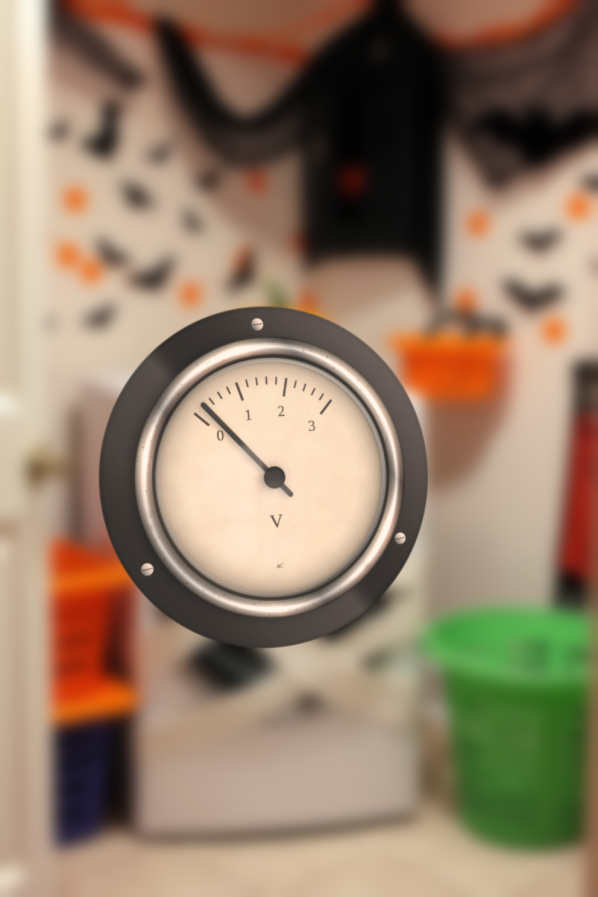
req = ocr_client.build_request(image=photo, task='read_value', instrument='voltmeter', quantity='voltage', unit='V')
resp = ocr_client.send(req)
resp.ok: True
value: 0.2 V
